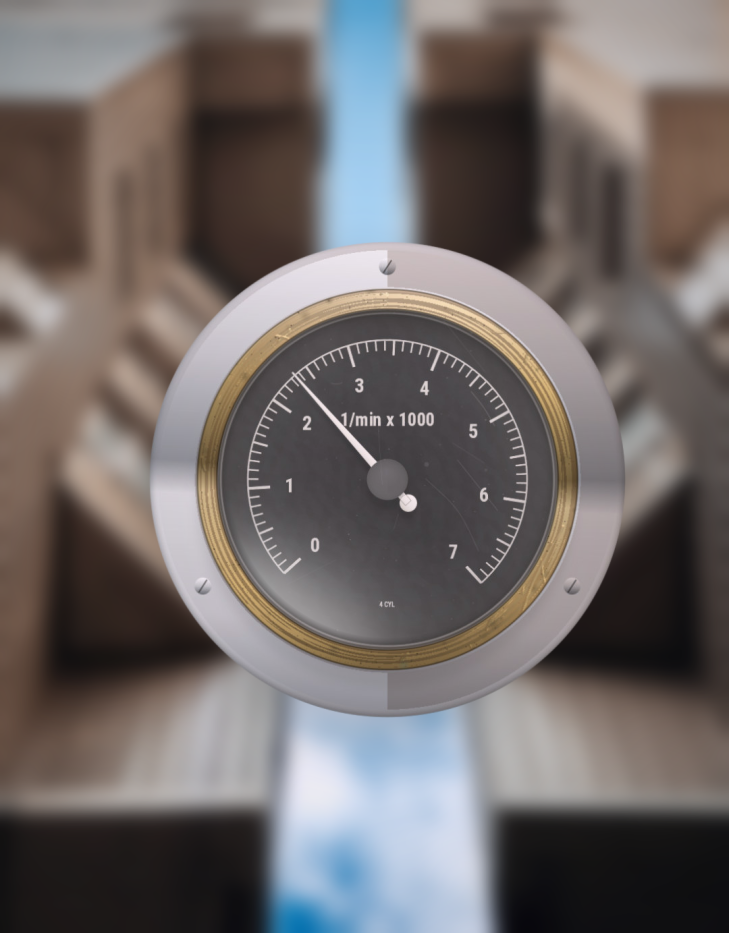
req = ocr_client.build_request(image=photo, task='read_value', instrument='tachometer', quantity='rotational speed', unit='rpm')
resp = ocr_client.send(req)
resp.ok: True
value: 2350 rpm
